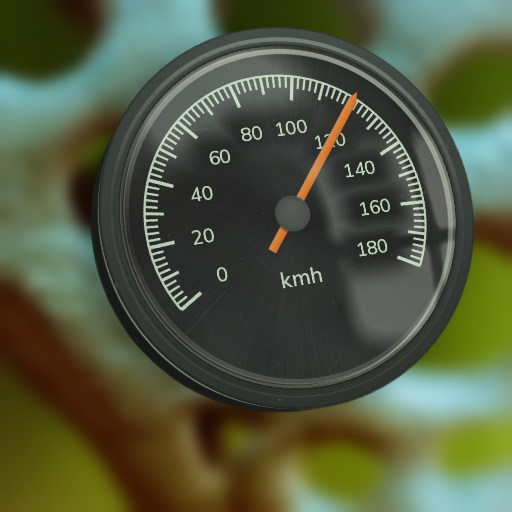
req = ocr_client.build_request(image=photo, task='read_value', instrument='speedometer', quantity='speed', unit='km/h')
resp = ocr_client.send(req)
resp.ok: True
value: 120 km/h
